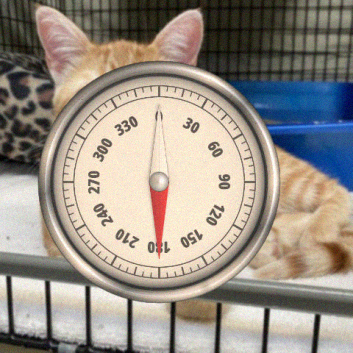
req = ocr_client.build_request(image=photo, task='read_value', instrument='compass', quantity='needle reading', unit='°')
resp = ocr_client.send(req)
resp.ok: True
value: 180 °
